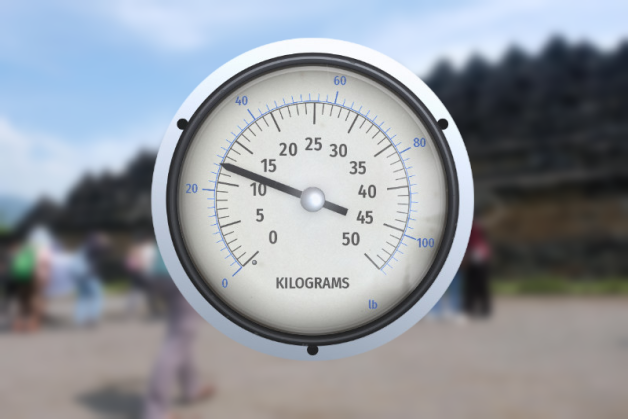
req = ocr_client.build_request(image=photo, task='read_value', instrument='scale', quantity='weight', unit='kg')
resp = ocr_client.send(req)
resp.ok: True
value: 12 kg
